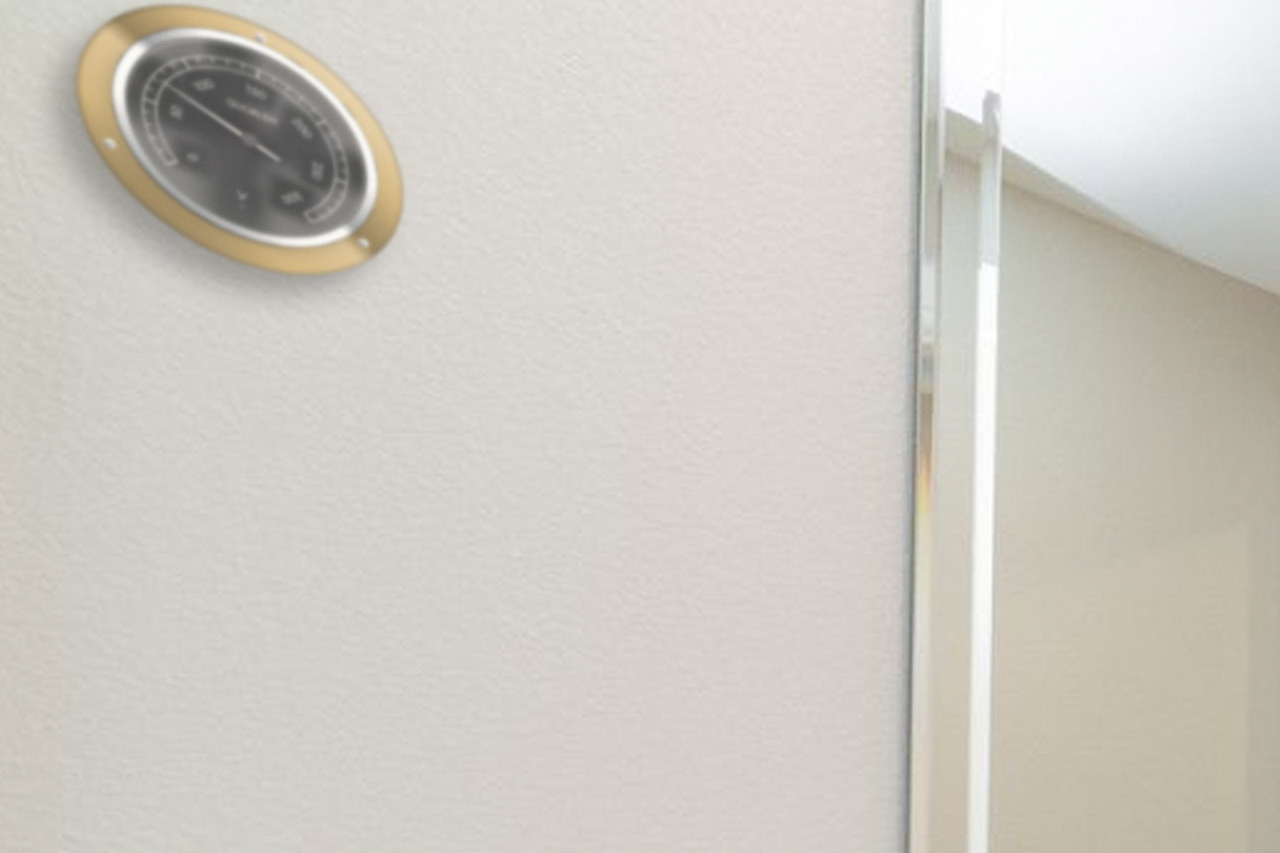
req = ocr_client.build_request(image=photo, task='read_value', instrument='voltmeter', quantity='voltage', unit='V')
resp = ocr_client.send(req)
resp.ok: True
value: 70 V
